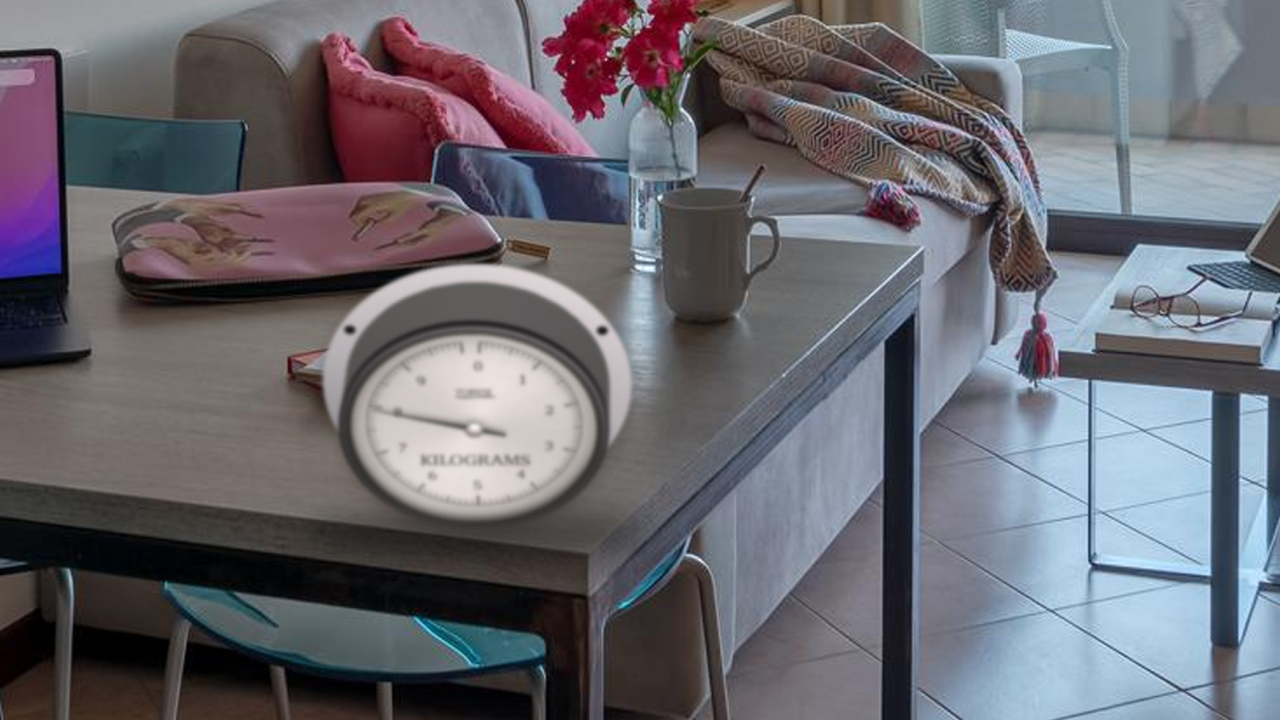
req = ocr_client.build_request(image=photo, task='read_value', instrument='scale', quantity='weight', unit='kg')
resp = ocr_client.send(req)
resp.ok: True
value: 8 kg
